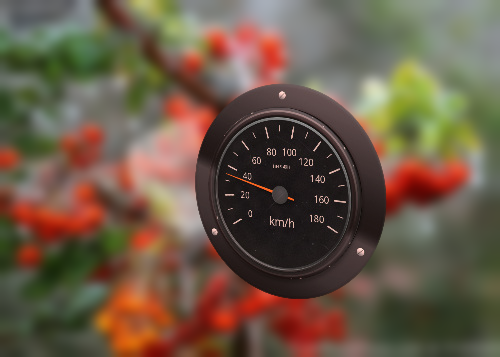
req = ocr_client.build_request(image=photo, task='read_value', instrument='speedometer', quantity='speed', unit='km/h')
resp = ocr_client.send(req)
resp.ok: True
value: 35 km/h
